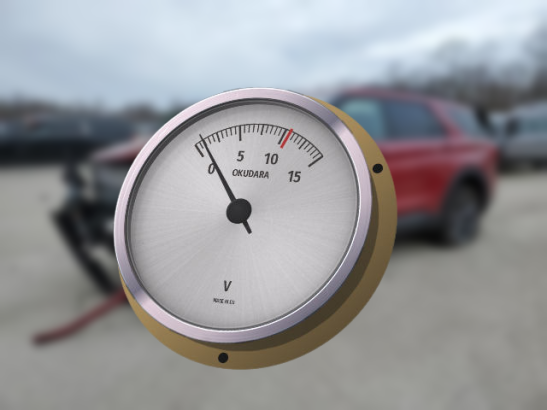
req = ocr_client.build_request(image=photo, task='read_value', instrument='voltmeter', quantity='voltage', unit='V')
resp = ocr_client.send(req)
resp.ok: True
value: 1 V
